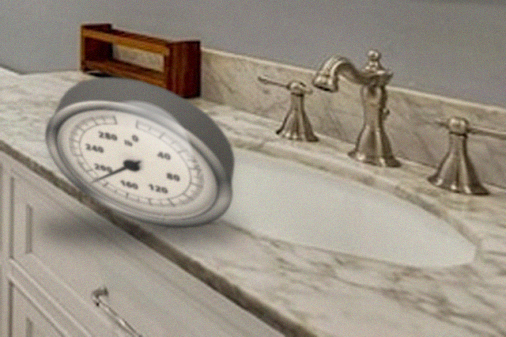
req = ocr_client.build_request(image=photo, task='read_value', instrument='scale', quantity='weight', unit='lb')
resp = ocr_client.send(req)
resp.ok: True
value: 190 lb
